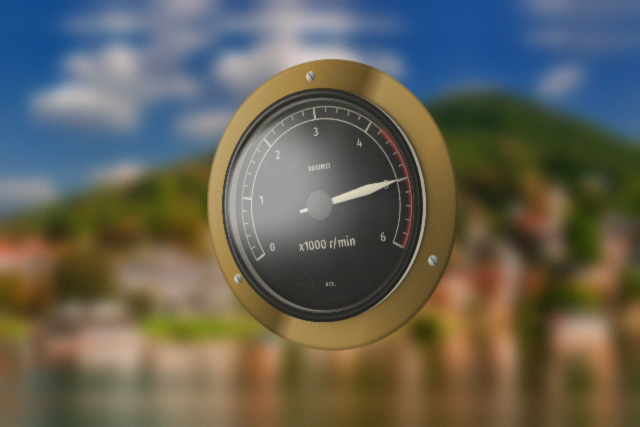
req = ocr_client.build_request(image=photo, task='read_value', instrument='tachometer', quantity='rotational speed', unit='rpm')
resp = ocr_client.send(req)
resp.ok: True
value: 5000 rpm
